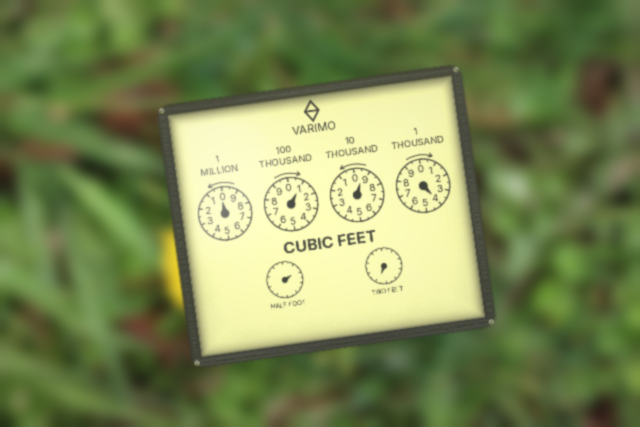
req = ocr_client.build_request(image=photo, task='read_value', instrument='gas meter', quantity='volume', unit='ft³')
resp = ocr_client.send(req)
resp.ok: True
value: 9400 ft³
